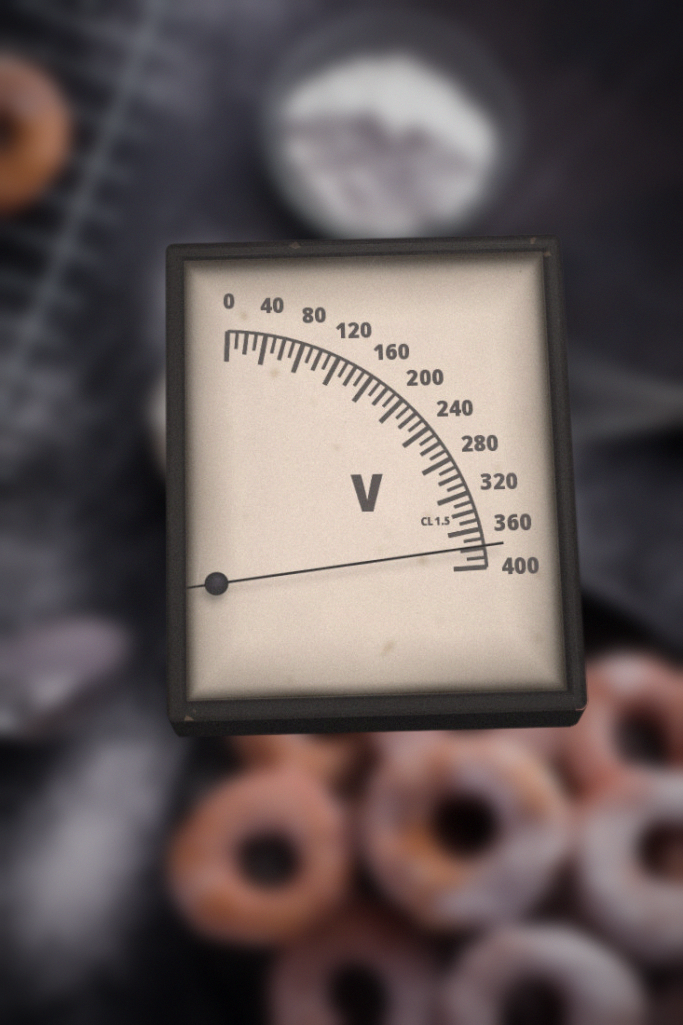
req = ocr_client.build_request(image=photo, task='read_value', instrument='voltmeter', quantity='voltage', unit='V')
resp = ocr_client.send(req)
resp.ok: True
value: 380 V
